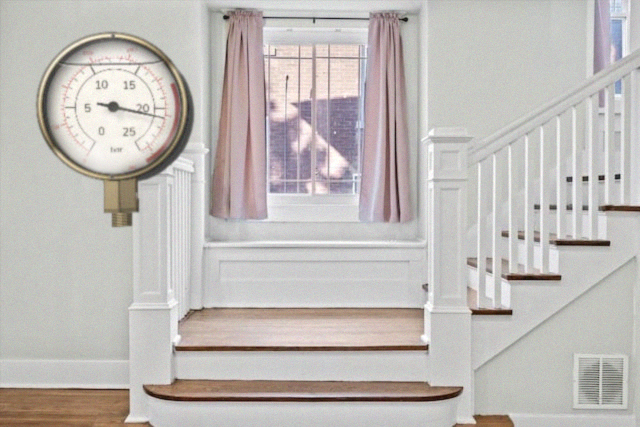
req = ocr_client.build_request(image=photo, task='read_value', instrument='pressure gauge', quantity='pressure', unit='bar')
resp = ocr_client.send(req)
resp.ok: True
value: 21 bar
